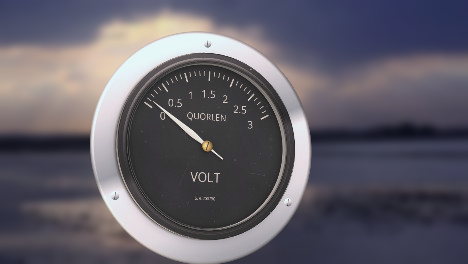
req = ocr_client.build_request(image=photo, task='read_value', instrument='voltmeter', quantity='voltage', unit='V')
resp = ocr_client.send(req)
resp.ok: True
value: 0.1 V
